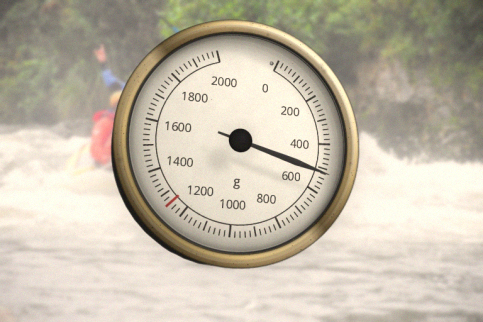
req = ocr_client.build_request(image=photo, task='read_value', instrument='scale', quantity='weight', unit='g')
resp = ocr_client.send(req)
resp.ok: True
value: 520 g
